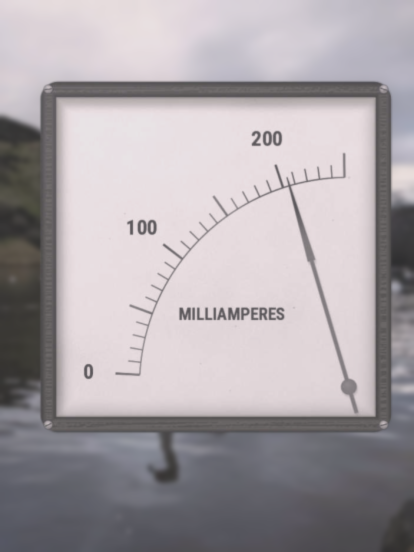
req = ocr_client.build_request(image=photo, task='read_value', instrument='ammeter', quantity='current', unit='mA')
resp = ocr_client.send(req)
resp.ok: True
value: 205 mA
